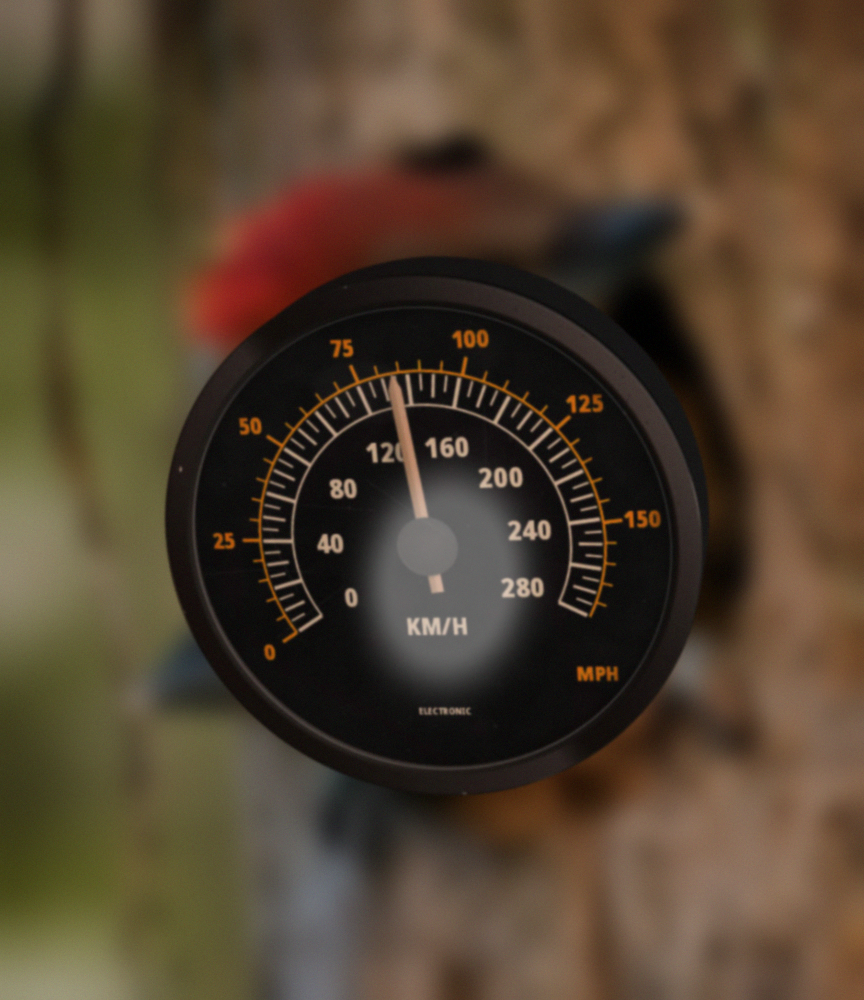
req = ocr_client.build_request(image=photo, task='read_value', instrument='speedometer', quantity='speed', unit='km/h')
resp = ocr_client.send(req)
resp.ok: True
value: 135 km/h
